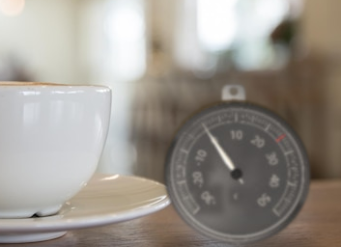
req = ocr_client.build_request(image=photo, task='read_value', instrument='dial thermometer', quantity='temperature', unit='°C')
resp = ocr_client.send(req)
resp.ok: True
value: 0 °C
